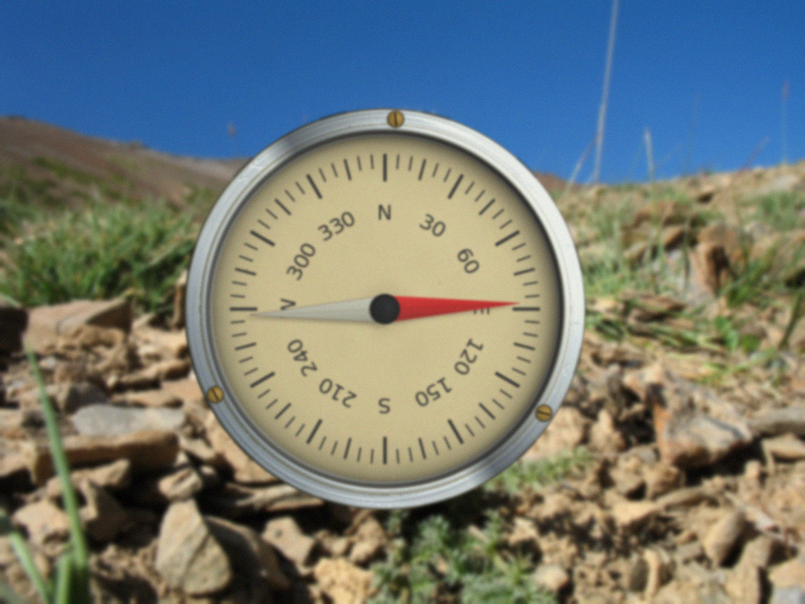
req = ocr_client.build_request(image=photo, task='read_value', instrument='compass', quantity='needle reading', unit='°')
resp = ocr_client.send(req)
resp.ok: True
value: 87.5 °
